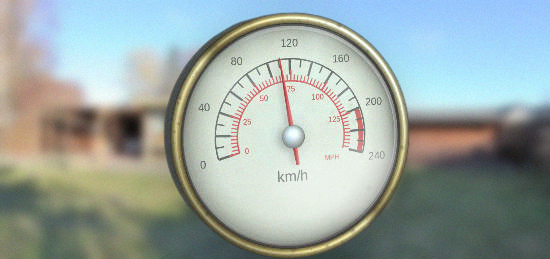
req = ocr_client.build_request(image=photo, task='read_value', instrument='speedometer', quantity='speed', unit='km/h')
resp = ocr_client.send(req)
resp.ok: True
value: 110 km/h
